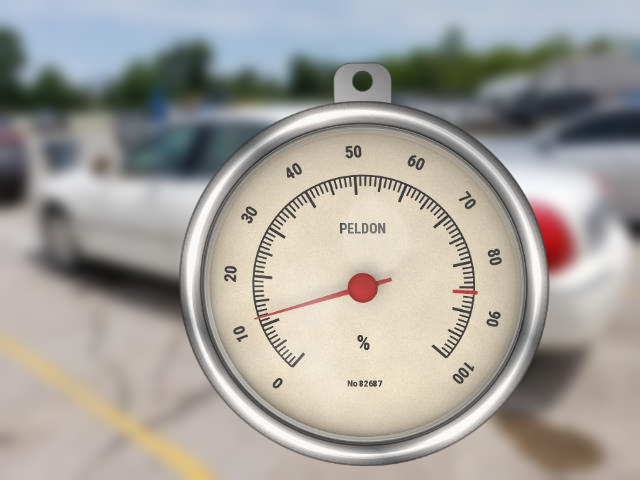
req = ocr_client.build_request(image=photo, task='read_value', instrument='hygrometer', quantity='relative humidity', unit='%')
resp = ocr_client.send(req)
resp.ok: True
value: 12 %
